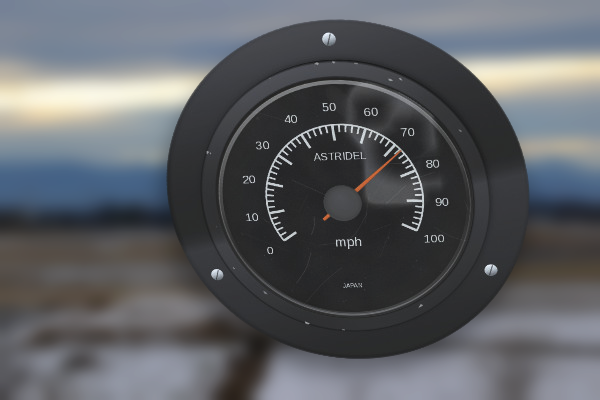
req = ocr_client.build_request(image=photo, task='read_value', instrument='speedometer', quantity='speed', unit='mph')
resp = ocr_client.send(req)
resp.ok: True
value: 72 mph
